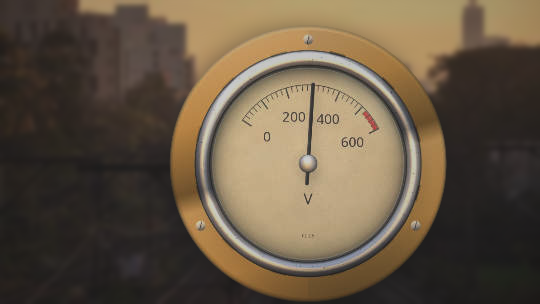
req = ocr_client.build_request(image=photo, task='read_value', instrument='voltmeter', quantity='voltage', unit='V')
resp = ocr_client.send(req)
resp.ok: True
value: 300 V
